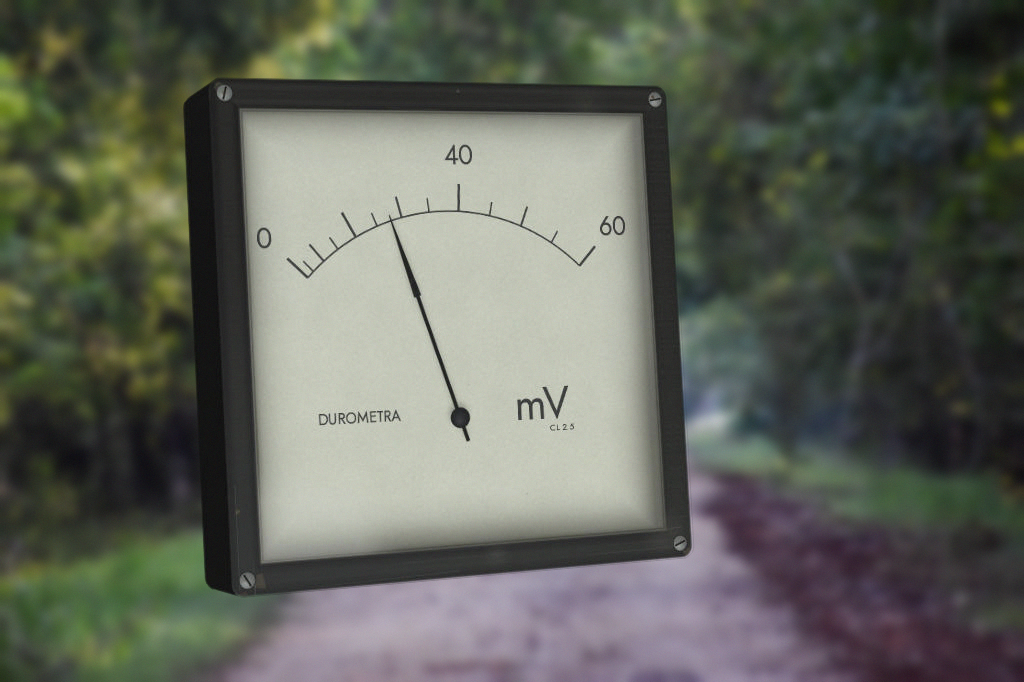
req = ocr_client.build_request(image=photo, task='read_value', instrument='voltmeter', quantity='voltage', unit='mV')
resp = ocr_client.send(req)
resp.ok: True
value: 27.5 mV
